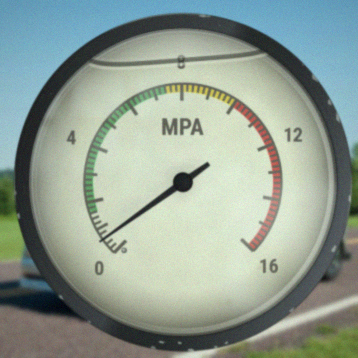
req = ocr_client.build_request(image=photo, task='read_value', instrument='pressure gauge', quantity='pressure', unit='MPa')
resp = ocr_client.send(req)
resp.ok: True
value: 0.6 MPa
